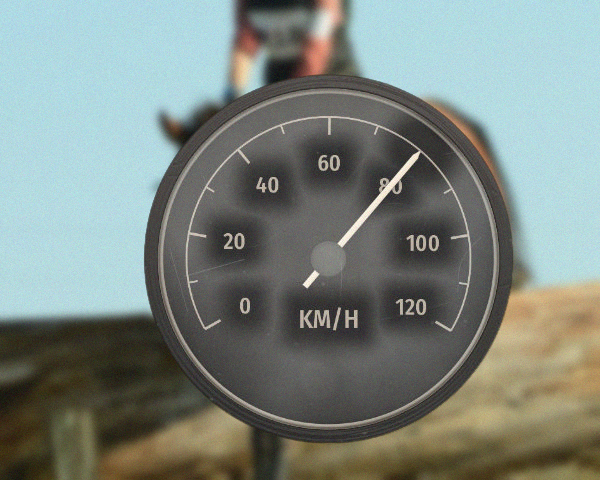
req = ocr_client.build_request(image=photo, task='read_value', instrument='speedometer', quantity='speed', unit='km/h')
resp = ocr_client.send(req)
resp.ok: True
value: 80 km/h
